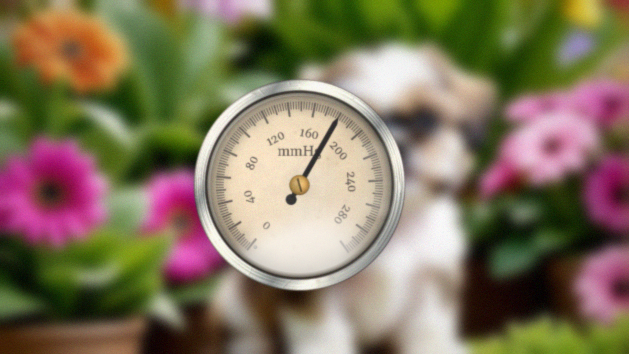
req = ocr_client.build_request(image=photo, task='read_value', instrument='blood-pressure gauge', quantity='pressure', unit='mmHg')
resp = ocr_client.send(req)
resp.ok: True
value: 180 mmHg
